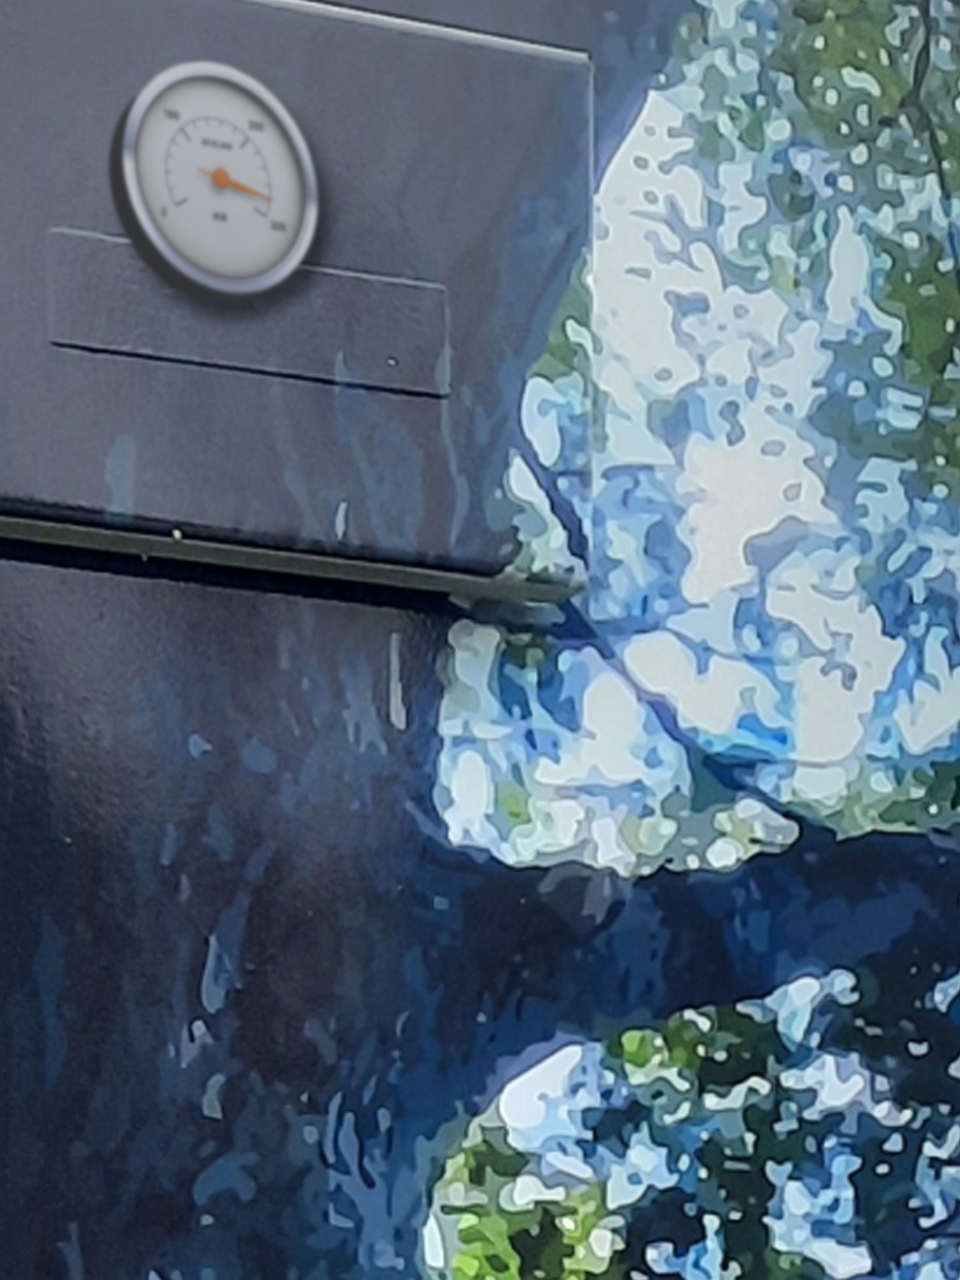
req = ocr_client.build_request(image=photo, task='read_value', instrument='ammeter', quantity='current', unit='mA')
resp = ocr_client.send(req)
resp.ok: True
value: 280 mA
